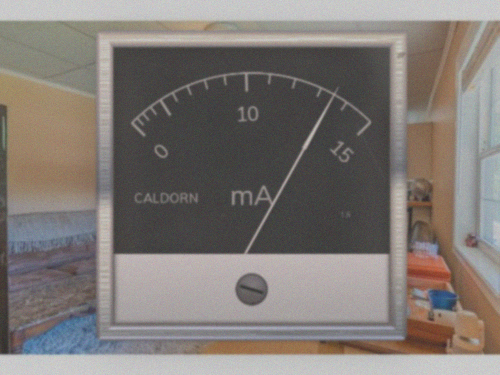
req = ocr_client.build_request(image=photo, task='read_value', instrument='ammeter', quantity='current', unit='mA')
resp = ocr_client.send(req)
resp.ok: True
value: 13.5 mA
